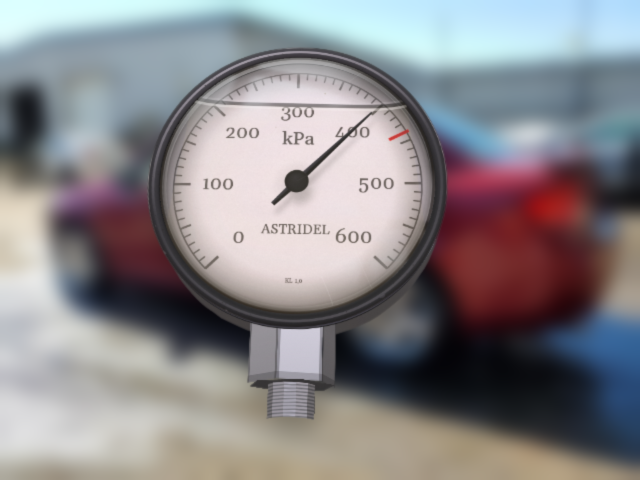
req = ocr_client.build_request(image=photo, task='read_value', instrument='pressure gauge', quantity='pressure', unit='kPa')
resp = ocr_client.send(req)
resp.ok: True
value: 400 kPa
